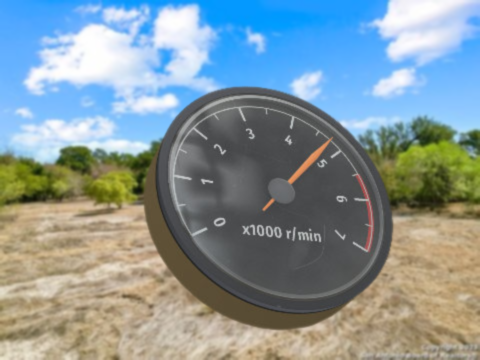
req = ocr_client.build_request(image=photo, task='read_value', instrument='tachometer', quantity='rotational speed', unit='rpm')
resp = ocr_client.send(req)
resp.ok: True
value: 4750 rpm
